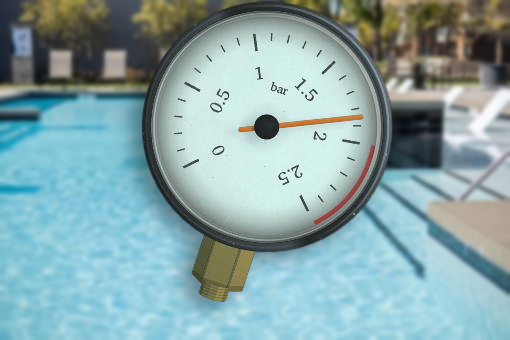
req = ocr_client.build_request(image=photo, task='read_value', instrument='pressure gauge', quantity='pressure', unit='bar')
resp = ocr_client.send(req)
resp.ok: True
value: 1.85 bar
